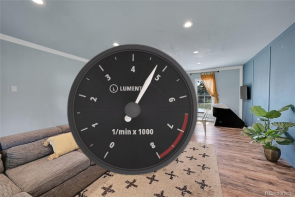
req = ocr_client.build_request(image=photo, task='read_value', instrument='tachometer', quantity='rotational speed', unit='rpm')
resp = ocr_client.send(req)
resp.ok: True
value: 4750 rpm
